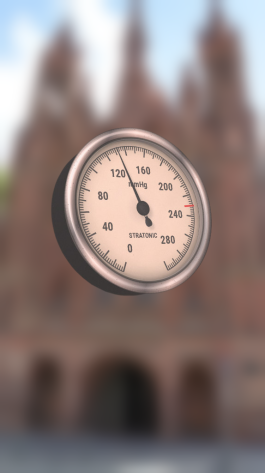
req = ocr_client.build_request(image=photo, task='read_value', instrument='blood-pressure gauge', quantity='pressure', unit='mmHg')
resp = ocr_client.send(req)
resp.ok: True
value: 130 mmHg
